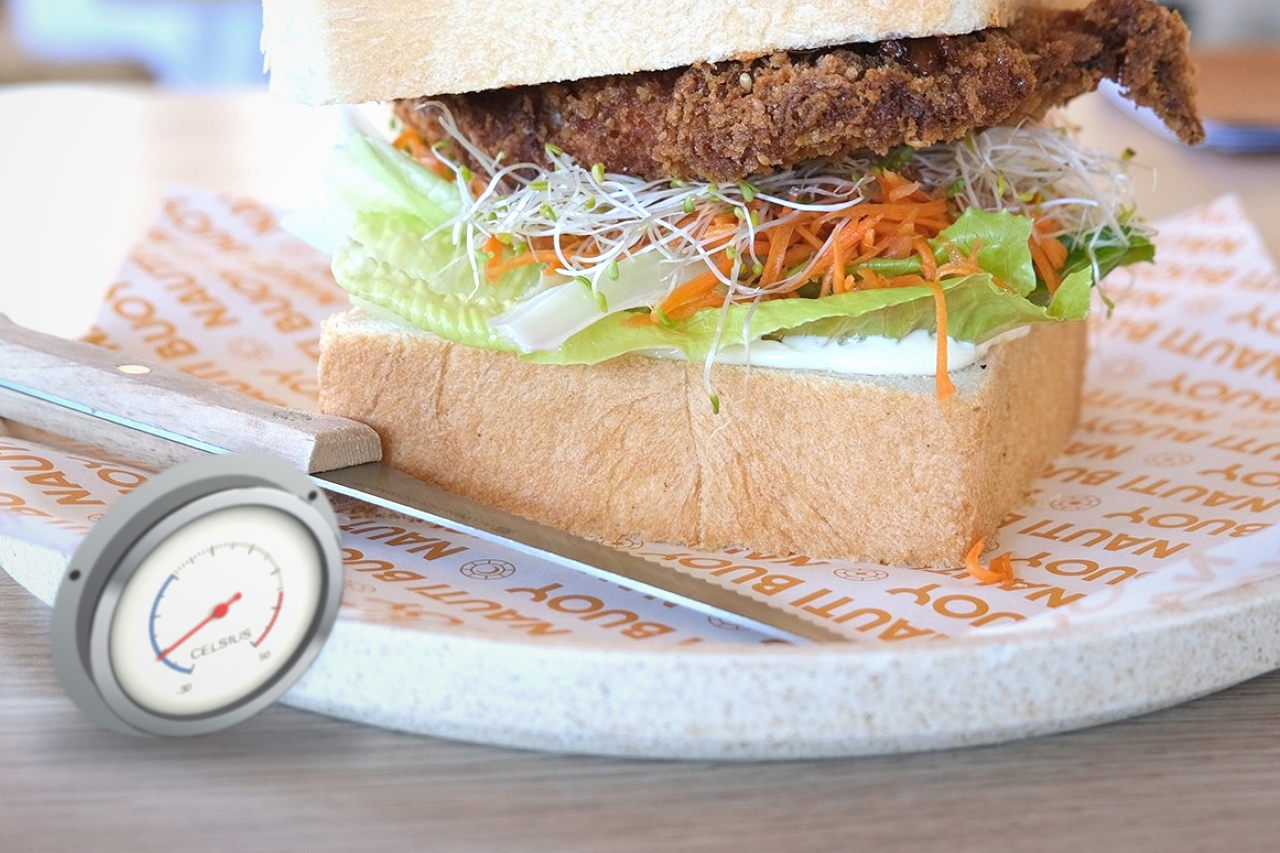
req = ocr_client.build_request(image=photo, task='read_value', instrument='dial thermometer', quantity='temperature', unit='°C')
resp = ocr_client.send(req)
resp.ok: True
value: -20 °C
